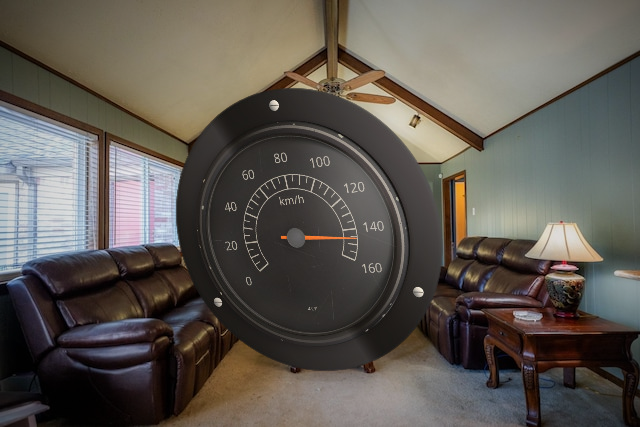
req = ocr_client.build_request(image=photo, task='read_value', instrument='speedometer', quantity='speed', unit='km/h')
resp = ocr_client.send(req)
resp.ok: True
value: 145 km/h
